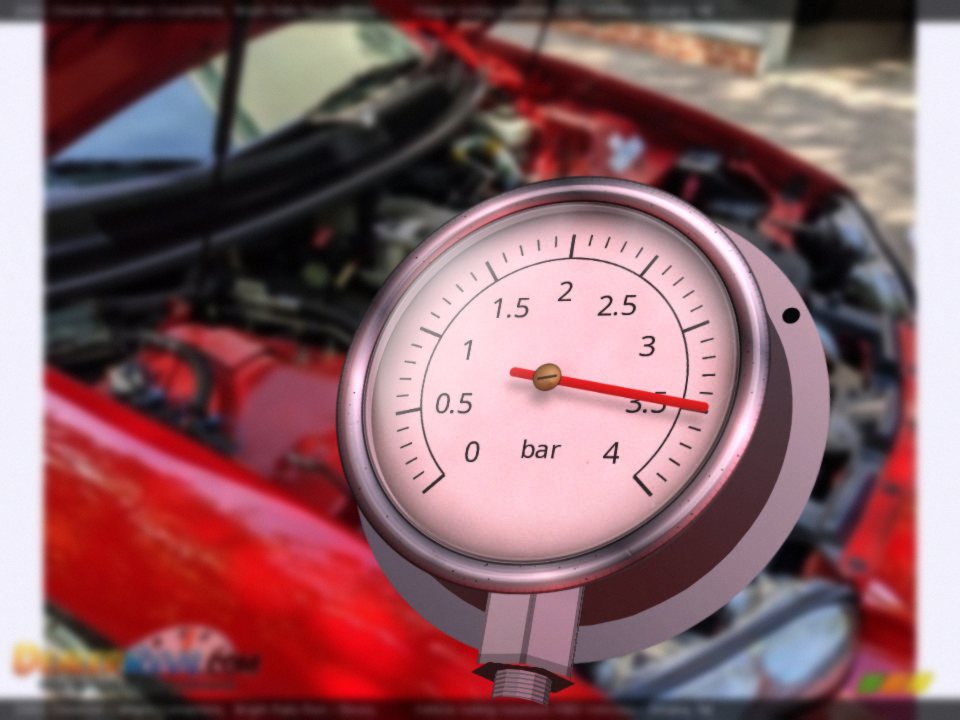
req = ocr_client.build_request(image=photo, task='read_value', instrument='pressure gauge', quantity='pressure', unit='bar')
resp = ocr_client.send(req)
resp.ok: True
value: 3.5 bar
